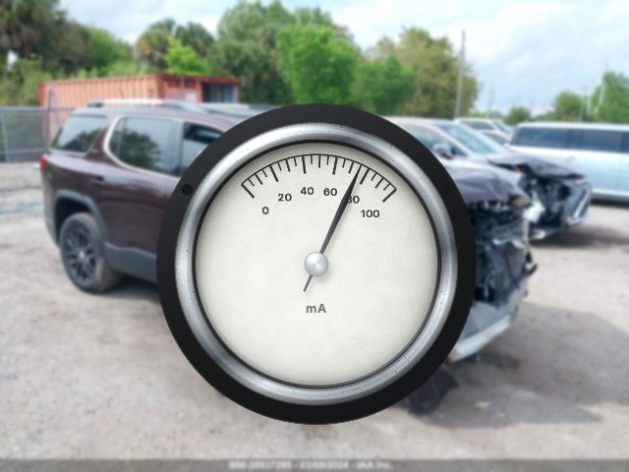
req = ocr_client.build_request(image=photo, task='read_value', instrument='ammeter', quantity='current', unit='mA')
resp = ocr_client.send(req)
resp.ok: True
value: 75 mA
